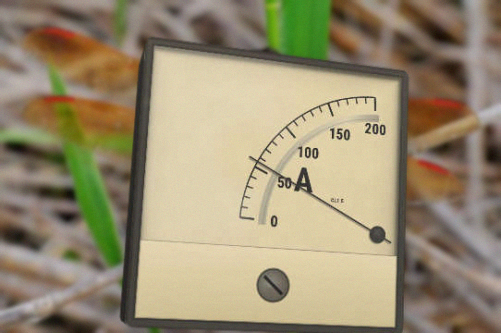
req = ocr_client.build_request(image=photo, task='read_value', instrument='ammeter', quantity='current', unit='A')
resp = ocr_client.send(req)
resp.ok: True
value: 55 A
